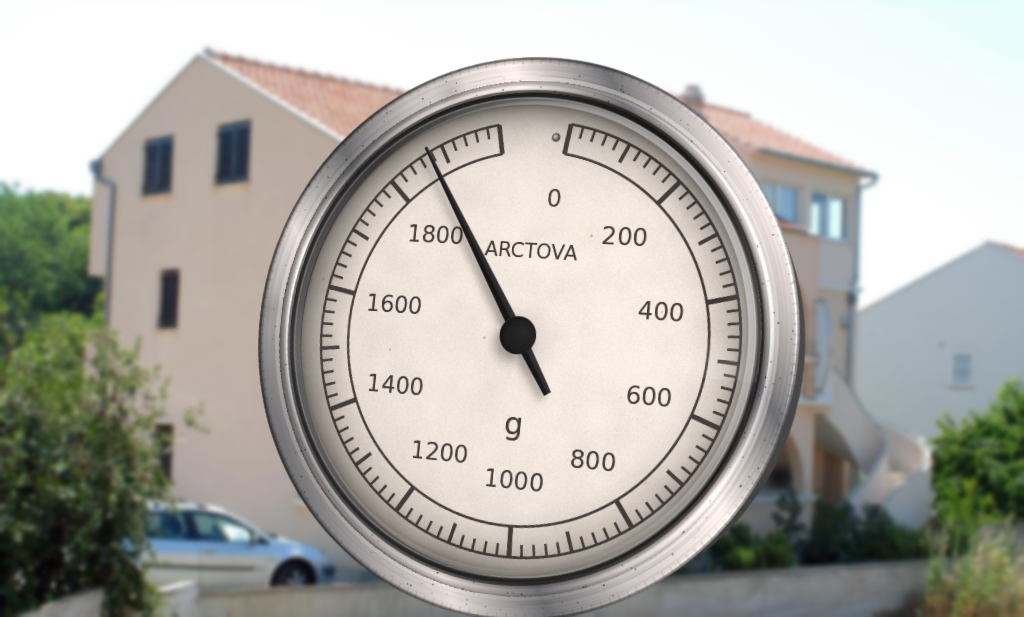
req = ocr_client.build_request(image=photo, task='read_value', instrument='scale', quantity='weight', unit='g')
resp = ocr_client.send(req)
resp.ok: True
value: 1880 g
